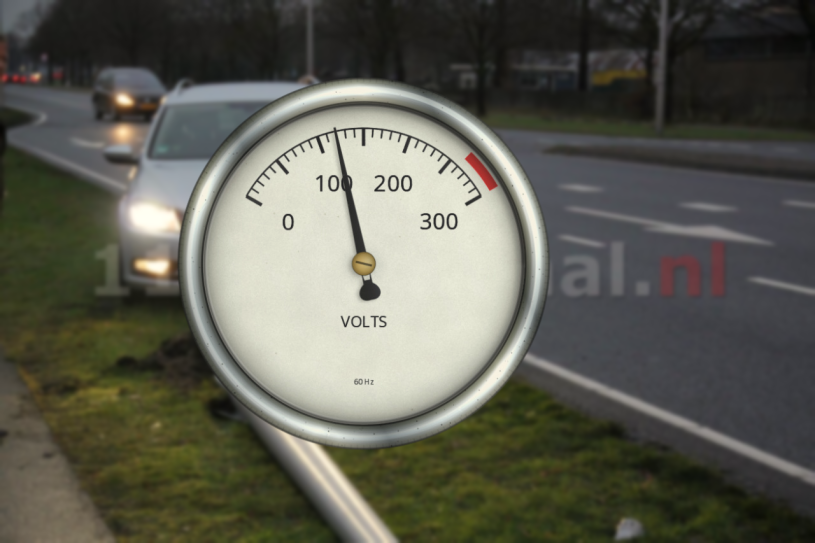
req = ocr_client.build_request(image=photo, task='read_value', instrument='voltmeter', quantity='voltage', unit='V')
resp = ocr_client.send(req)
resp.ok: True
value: 120 V
